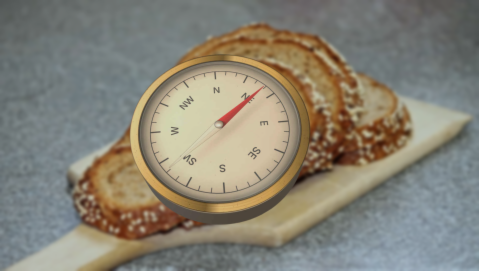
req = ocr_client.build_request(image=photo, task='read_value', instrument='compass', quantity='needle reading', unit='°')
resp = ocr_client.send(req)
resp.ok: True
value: 50 °
